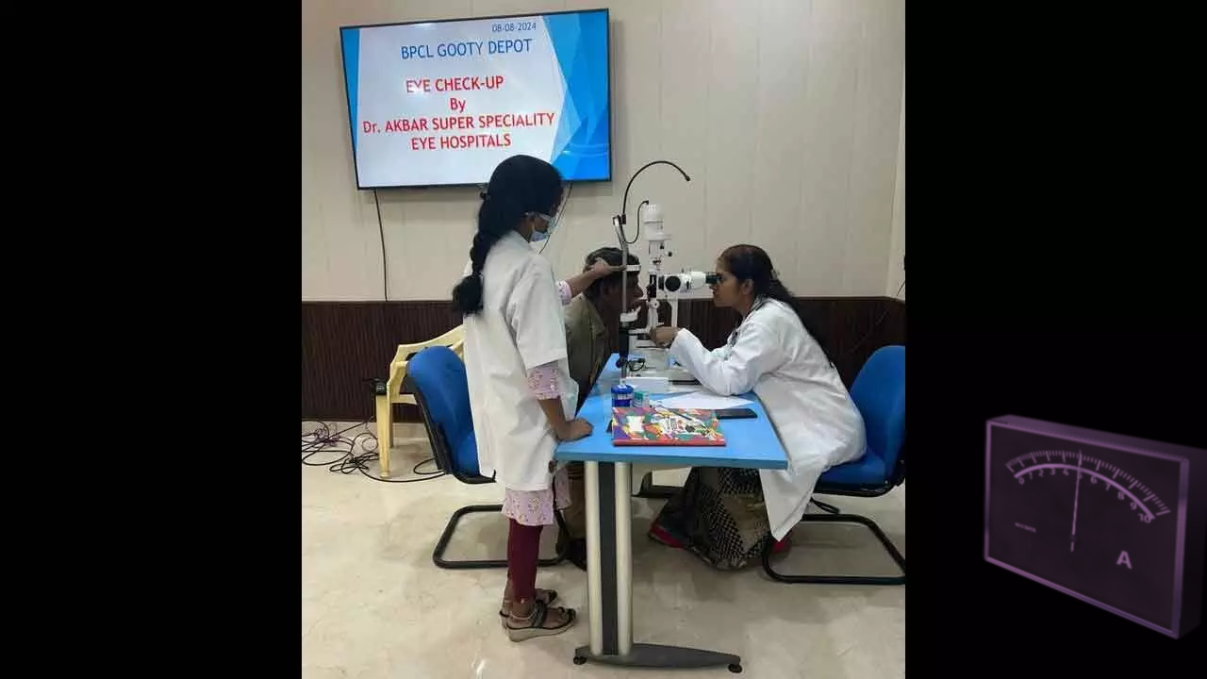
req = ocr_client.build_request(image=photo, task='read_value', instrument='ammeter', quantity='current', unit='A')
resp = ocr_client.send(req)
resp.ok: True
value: 5 A
